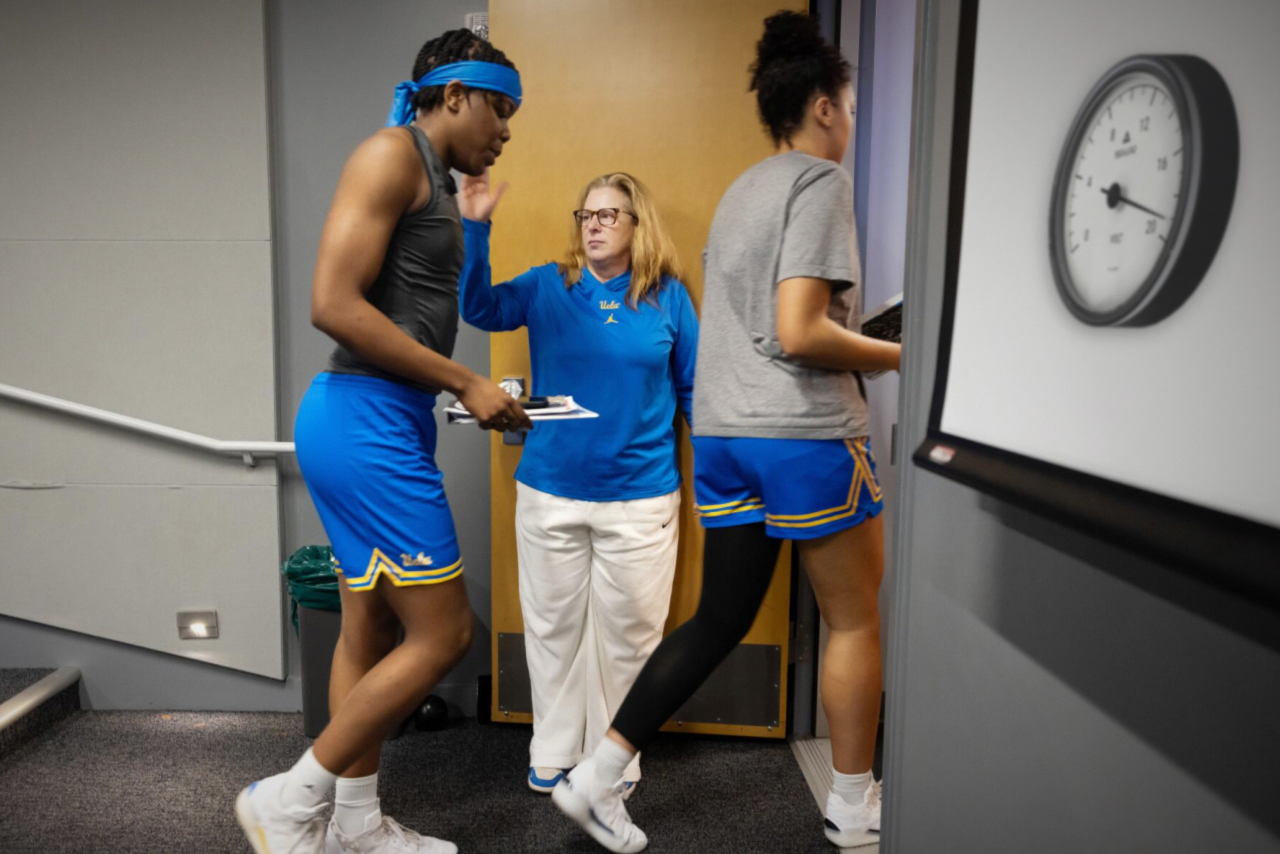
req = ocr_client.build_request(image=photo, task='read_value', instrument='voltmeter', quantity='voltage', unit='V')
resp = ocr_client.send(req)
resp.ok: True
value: 19 V
